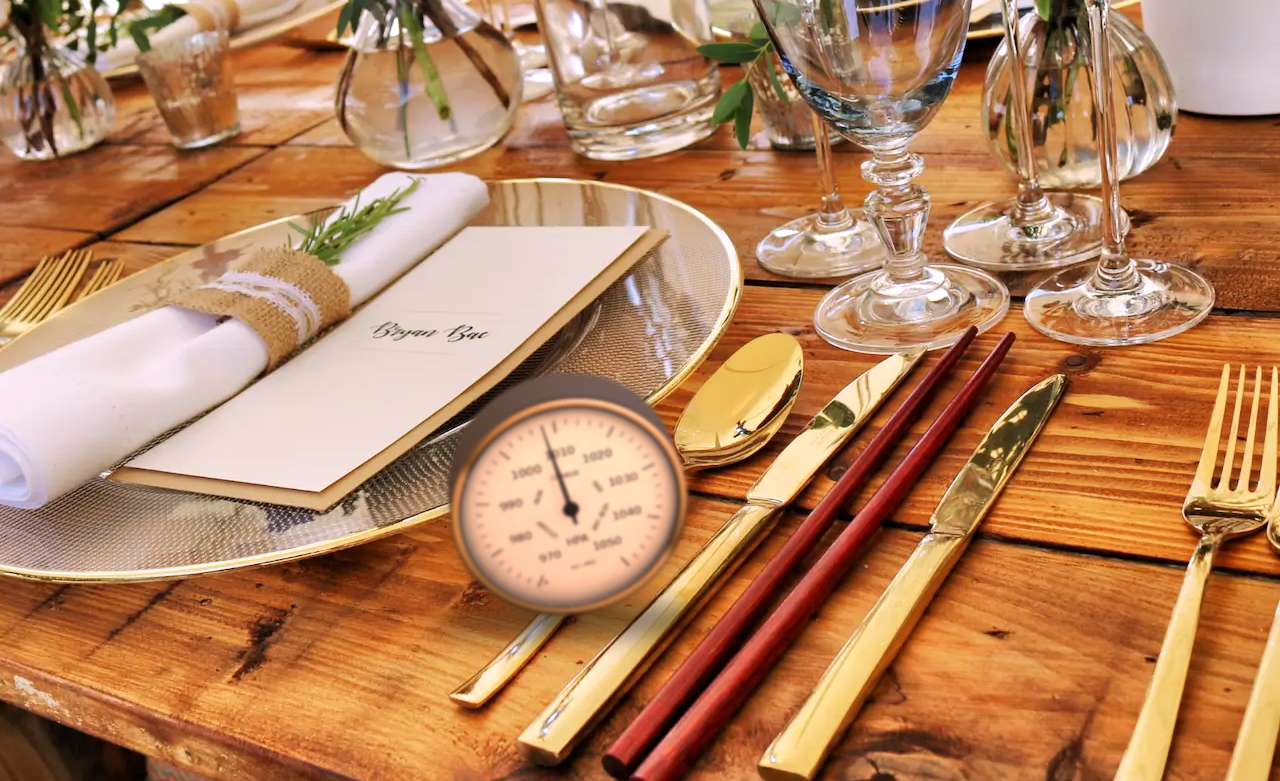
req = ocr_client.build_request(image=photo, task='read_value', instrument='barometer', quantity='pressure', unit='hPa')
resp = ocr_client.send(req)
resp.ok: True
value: 1008 hPa
